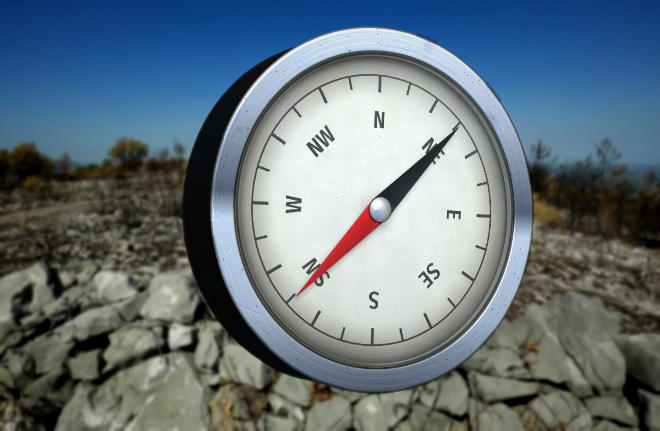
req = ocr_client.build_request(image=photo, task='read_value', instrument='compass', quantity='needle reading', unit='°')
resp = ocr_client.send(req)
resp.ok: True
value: 225 °
